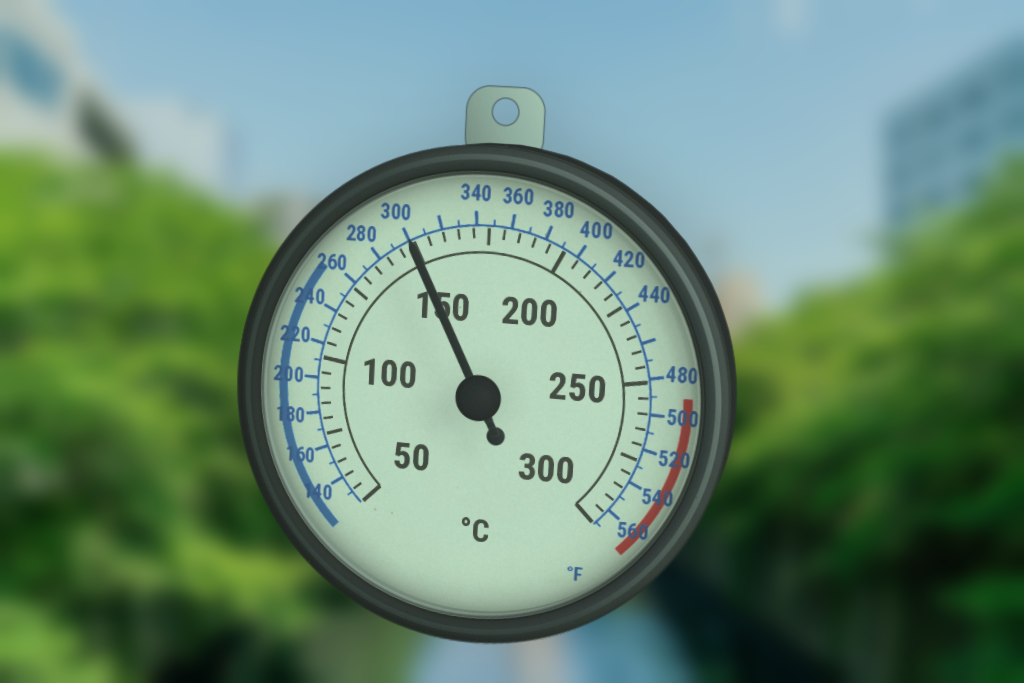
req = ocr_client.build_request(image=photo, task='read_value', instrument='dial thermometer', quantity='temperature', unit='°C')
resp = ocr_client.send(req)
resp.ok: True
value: 150 °C
